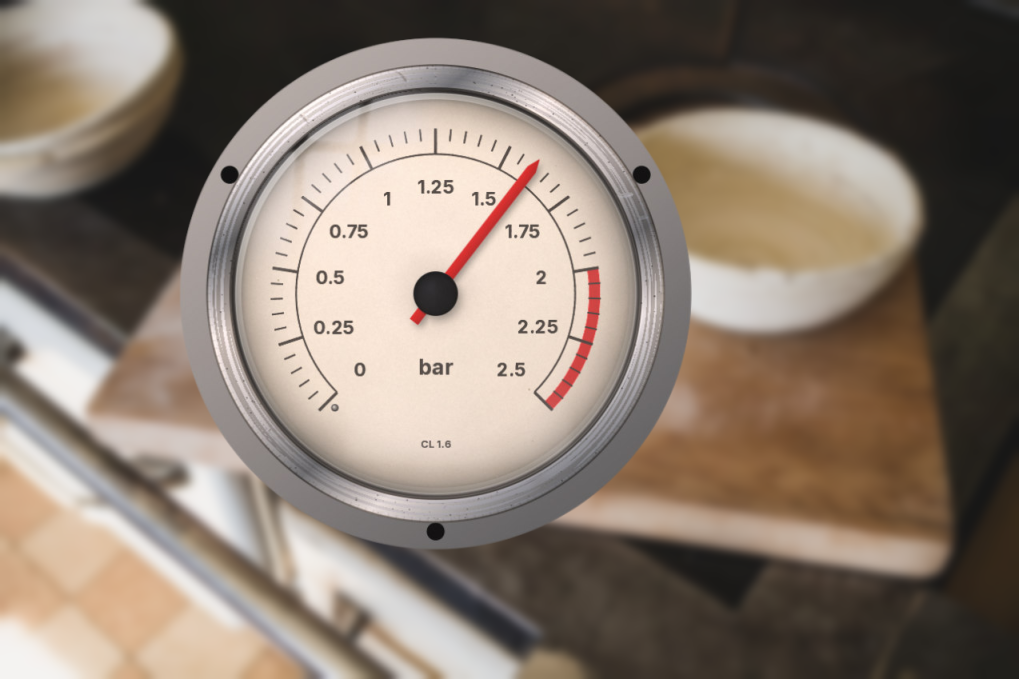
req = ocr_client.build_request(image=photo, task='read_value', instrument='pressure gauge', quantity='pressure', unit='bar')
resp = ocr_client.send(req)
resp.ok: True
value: 1.6 bar
